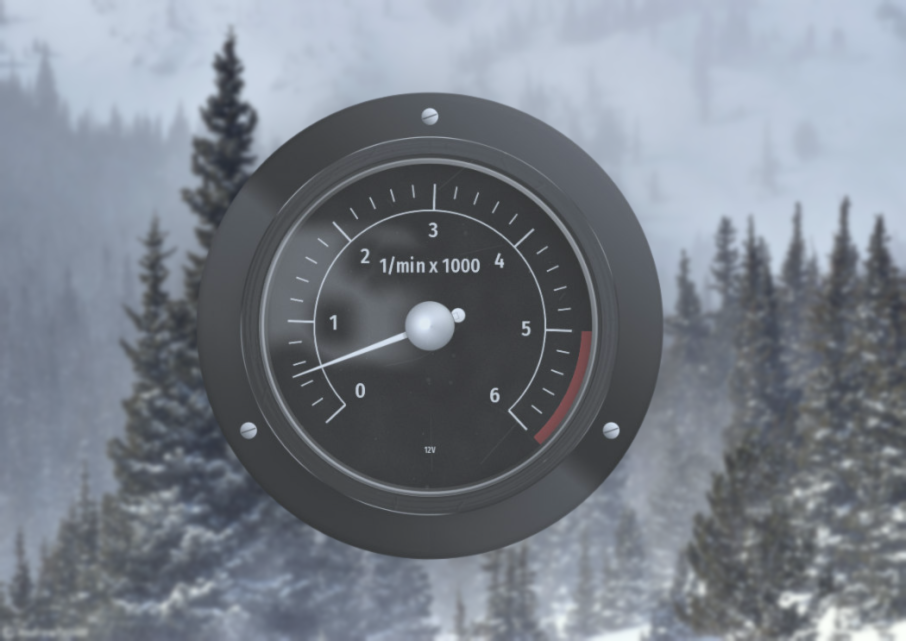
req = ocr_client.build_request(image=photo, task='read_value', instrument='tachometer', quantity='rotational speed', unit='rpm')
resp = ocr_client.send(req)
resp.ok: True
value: 500 rpm
